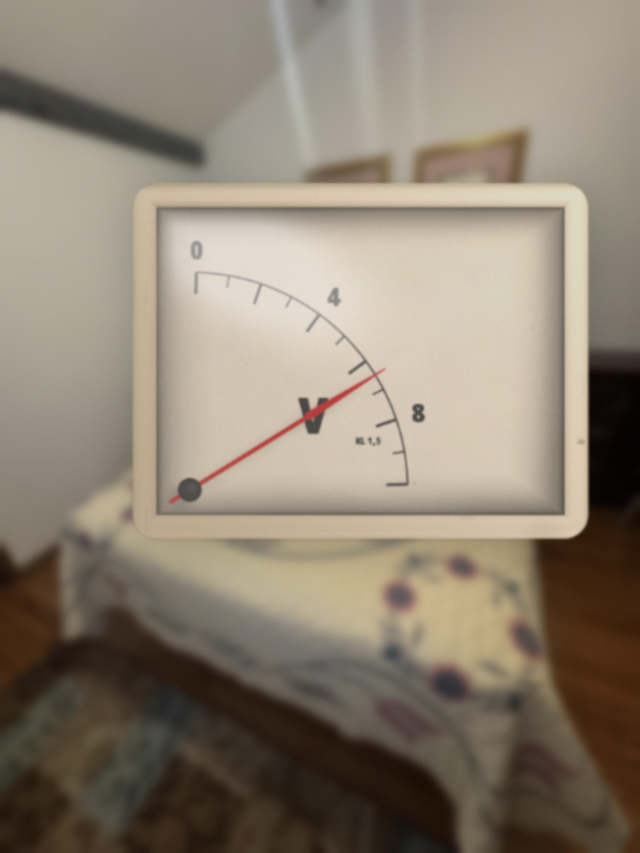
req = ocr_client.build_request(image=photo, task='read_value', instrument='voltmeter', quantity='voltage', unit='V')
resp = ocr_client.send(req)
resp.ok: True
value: 6.5 V
